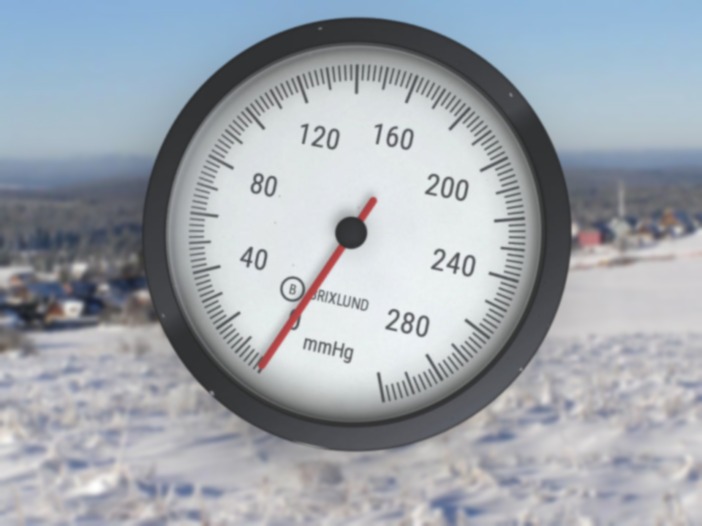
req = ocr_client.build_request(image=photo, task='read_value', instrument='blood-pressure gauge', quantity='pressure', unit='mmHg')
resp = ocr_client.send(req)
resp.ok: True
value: 0 mmHg
